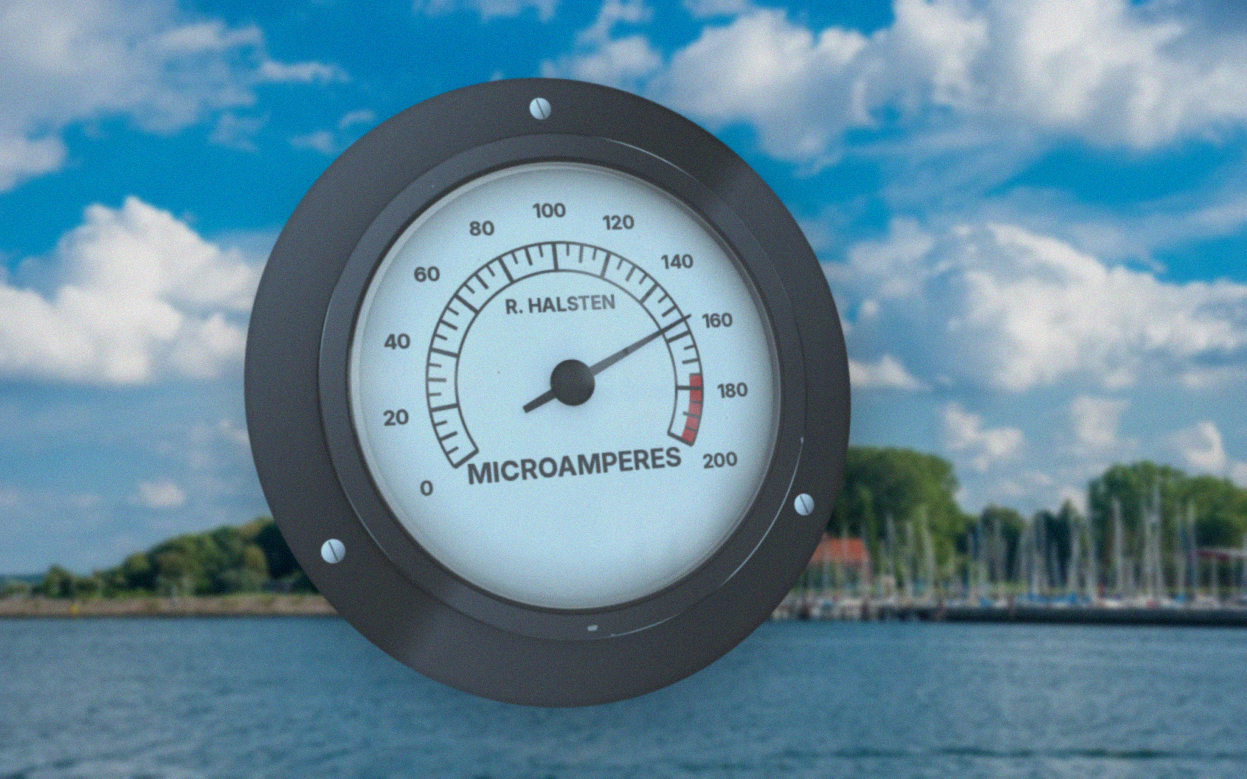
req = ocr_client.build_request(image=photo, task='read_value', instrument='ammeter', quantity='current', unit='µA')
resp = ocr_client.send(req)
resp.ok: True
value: 155 µA
